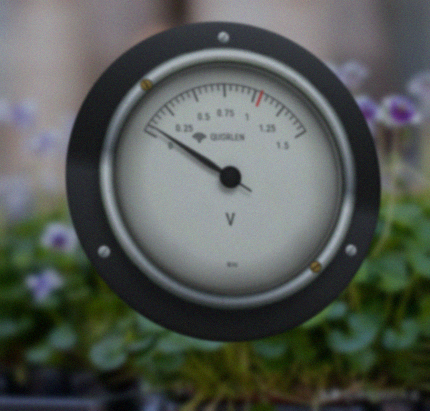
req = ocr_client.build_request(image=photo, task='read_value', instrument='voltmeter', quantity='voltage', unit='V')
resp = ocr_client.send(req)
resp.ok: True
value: 0.05 V
